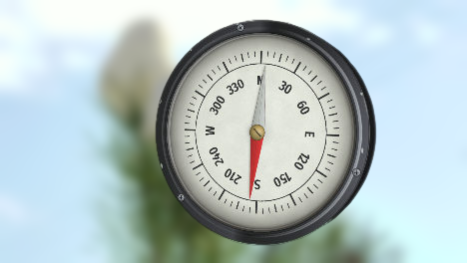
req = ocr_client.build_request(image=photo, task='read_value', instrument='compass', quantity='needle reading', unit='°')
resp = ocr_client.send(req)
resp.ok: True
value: 185 °
